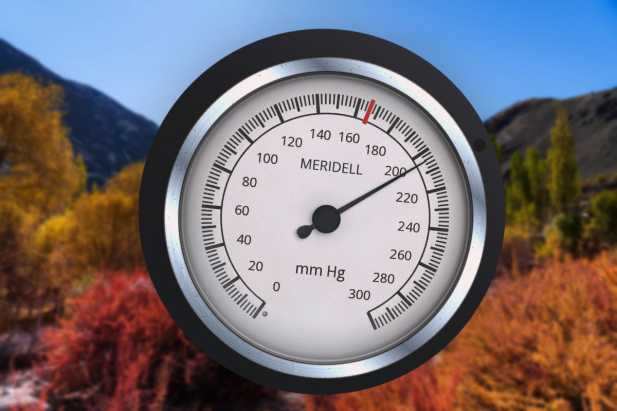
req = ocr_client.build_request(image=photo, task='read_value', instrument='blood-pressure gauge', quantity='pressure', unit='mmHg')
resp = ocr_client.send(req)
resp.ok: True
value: 204 mmHg
